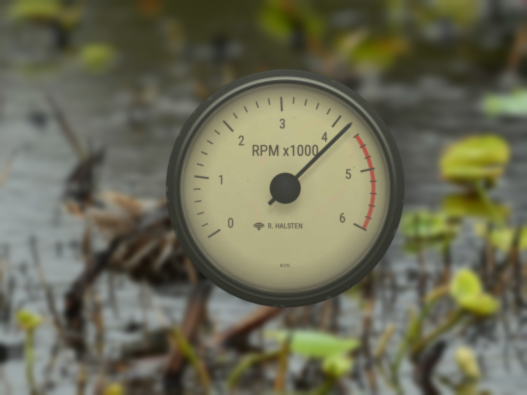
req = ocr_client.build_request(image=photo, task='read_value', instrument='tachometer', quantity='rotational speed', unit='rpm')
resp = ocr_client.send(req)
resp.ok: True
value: 4200 rpm
